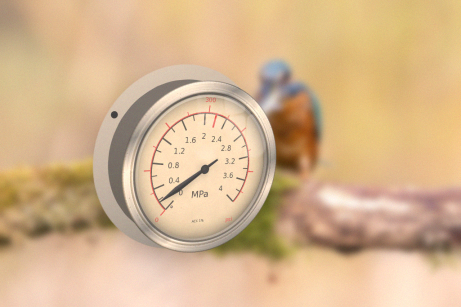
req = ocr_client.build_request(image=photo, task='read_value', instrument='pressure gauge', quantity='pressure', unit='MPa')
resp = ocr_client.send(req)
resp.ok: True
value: 0.2 MPa
